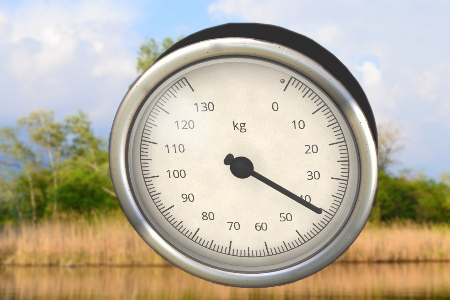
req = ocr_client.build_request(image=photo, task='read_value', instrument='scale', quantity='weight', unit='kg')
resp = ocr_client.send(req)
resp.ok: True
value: 40 kg
